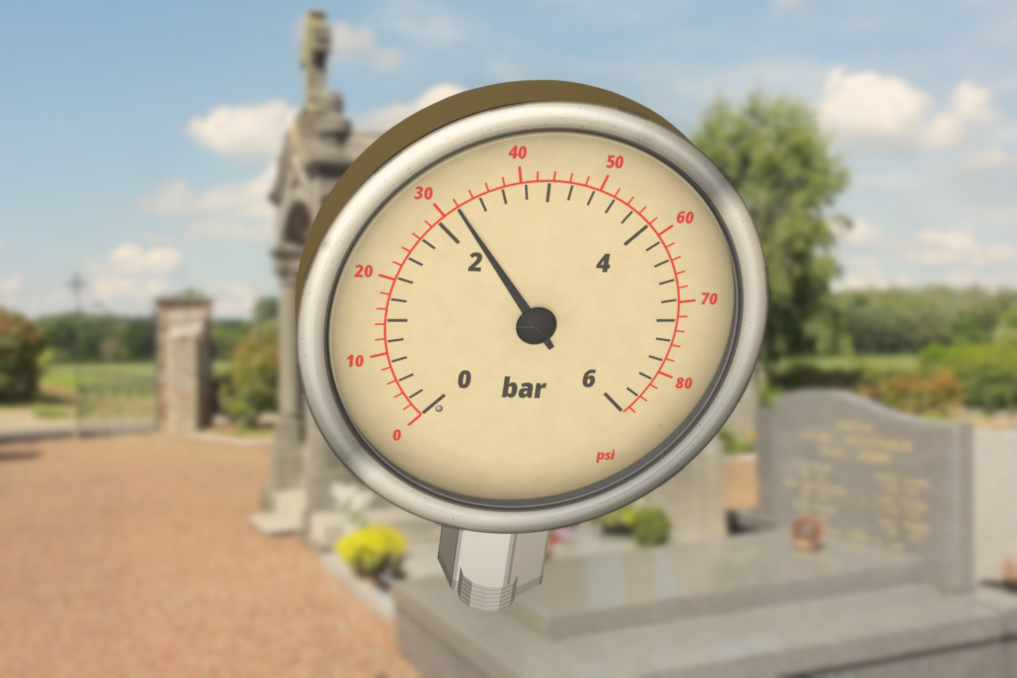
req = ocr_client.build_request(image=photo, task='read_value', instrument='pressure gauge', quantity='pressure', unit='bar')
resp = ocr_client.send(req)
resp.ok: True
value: 2.2 bar
